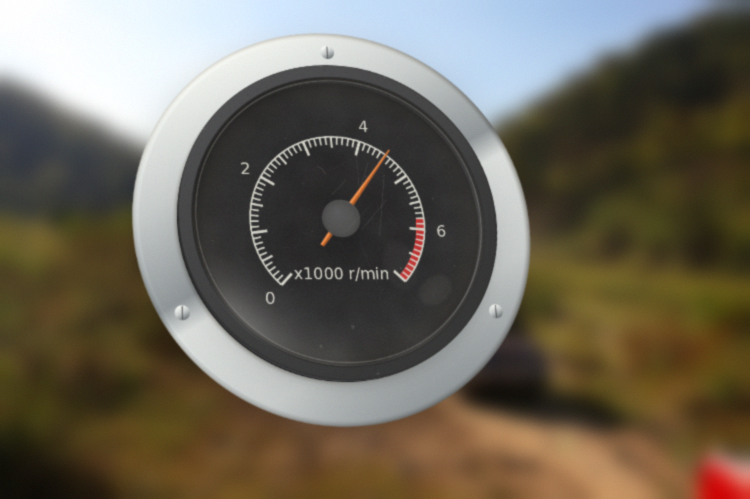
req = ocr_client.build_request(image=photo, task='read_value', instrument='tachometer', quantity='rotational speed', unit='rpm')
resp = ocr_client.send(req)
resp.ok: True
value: 4500 rpm
